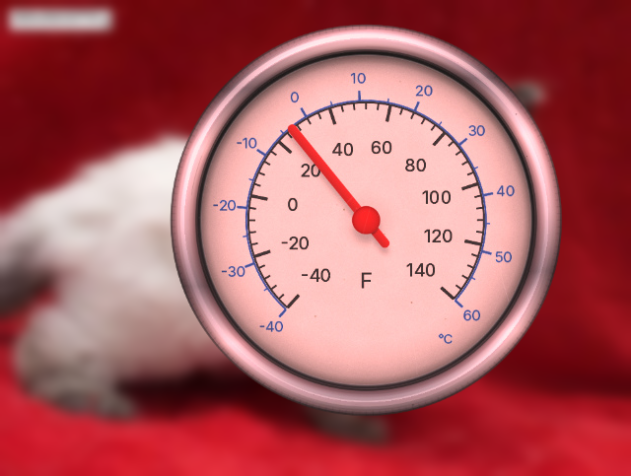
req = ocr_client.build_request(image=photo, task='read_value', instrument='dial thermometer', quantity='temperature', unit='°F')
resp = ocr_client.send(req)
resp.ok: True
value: 26 °F
